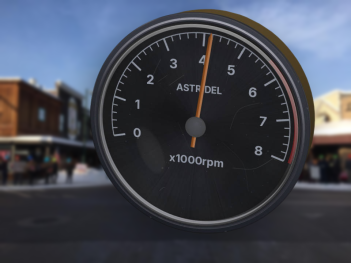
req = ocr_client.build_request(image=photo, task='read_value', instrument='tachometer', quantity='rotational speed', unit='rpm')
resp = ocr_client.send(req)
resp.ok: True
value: 4200 rpm
